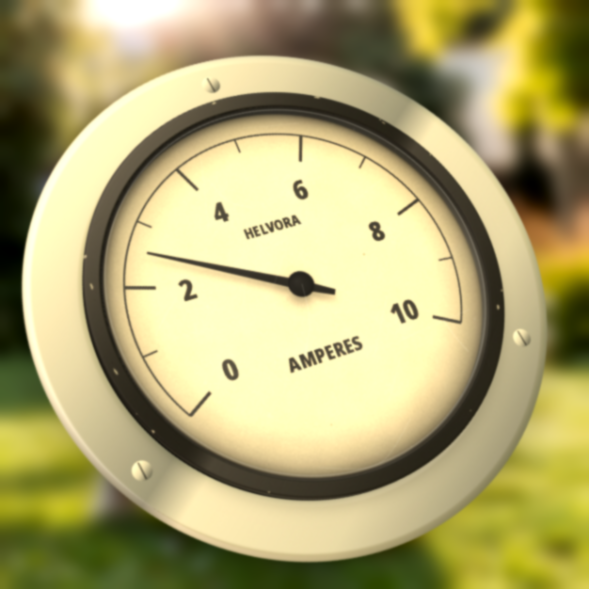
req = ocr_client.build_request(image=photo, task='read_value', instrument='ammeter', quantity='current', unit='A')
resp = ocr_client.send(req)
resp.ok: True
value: 2.5 A
